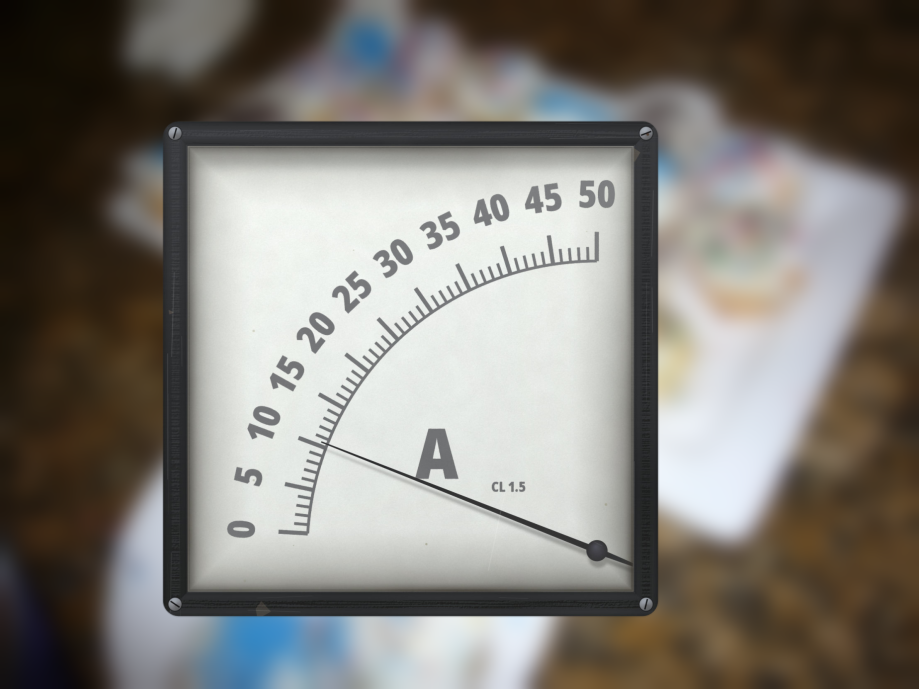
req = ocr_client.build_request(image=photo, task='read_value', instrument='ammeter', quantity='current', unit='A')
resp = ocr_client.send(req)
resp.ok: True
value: 10.5 A
